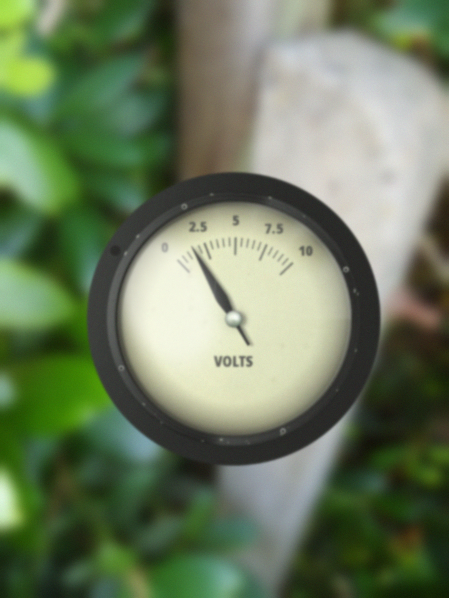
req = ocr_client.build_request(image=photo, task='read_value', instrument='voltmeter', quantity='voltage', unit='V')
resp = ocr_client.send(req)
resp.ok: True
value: 1.5 V
